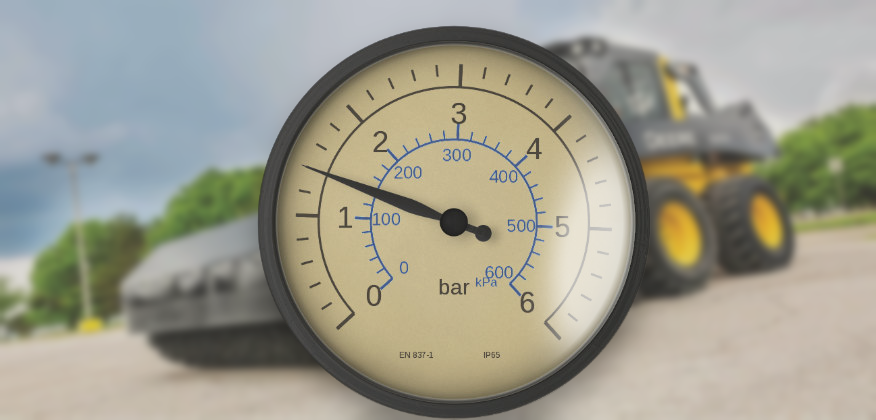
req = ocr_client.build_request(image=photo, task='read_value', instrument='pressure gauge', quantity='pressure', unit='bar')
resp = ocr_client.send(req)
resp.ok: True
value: 1.4 bar
